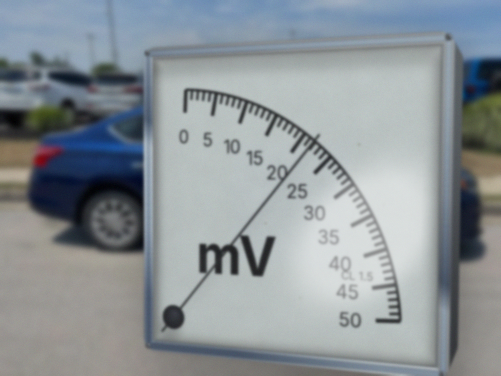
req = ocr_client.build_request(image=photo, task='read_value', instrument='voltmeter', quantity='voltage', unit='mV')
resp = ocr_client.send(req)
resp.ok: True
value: 22 mV
